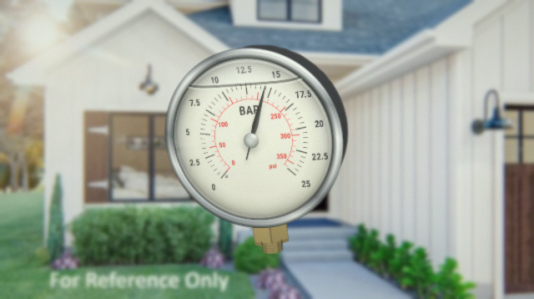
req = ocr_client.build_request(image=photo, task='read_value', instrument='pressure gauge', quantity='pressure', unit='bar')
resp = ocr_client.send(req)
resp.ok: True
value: 14.5 bar
